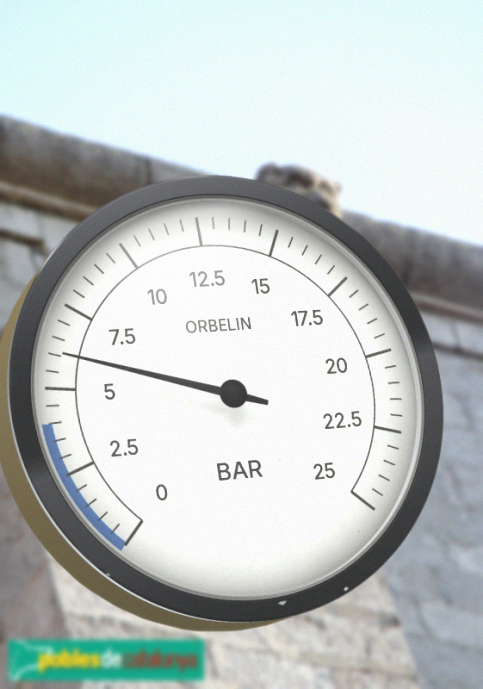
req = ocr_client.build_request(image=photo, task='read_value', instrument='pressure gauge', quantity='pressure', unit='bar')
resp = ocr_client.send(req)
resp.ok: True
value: 6 bar
